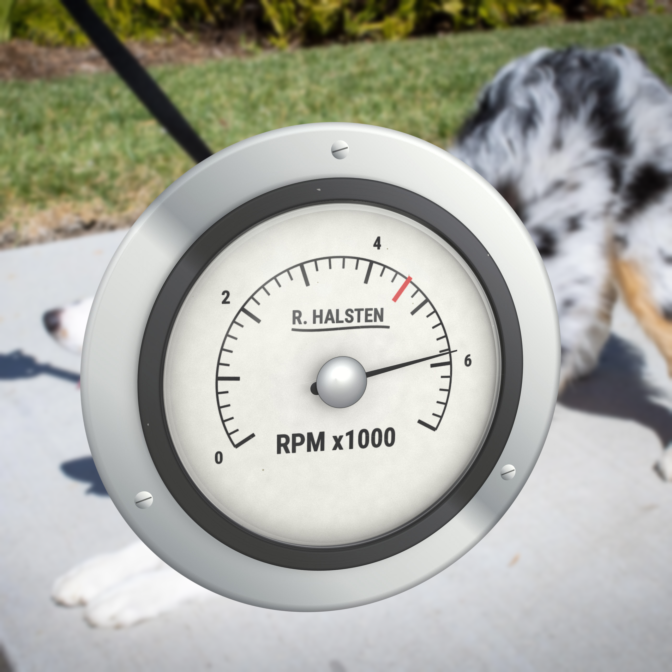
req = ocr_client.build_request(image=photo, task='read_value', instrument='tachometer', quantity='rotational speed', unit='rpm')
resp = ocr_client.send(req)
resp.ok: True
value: 5800 rpm
